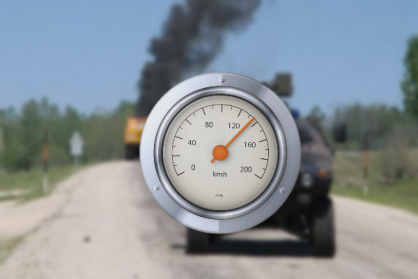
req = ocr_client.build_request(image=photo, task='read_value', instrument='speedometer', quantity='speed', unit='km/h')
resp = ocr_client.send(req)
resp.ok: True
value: 135 km/h
